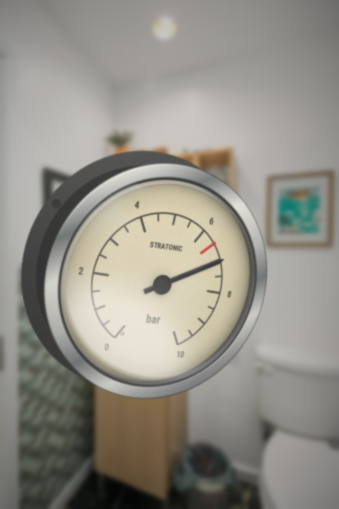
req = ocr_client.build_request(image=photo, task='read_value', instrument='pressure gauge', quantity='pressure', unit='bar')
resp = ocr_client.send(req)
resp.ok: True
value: 7 bar
